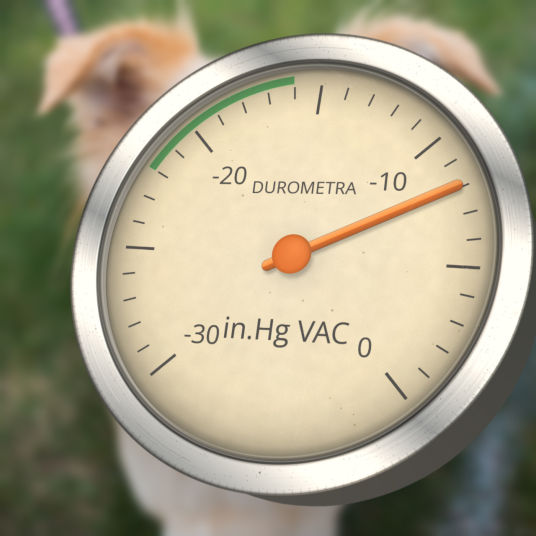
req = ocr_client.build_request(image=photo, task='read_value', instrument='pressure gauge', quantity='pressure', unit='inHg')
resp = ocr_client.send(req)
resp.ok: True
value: -8 inHg
